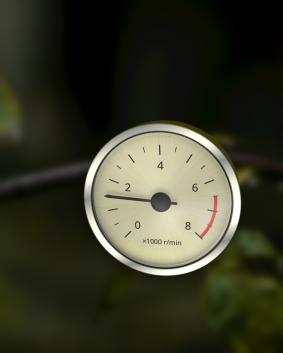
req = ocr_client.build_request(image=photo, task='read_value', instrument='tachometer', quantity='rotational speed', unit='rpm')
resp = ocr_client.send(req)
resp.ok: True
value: 1500 rpm
